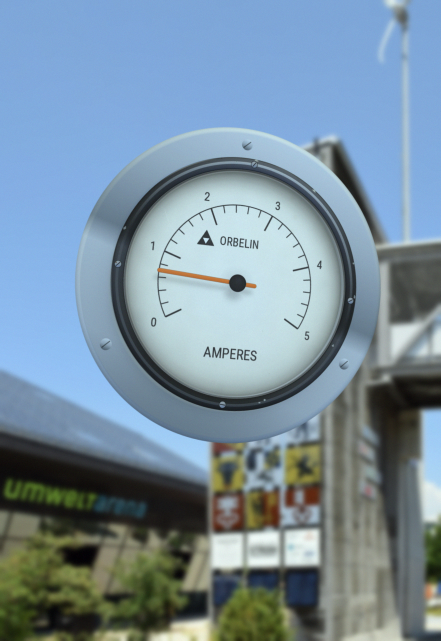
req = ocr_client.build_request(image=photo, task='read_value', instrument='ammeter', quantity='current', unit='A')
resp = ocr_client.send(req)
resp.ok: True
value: 0.7 A
